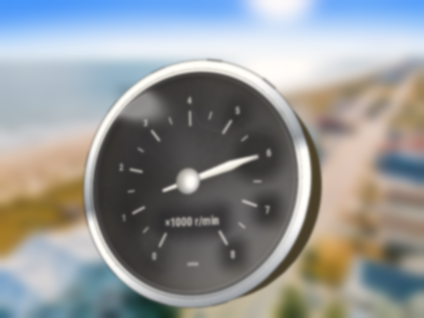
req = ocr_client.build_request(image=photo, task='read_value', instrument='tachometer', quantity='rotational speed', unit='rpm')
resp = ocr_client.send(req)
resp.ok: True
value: 6000 rpm
